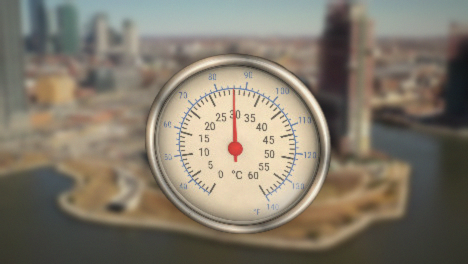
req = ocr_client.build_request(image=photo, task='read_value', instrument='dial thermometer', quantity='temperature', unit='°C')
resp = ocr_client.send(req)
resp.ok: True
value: 30 °C
